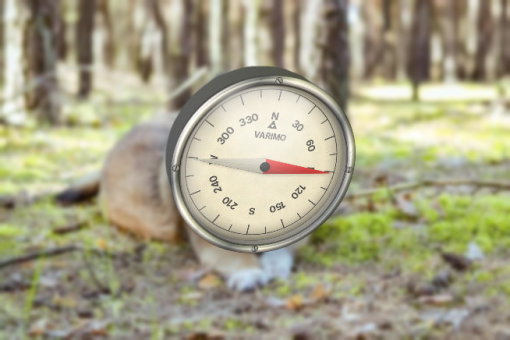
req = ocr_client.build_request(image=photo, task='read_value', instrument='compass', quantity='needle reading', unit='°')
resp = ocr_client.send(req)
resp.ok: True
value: 90 °
